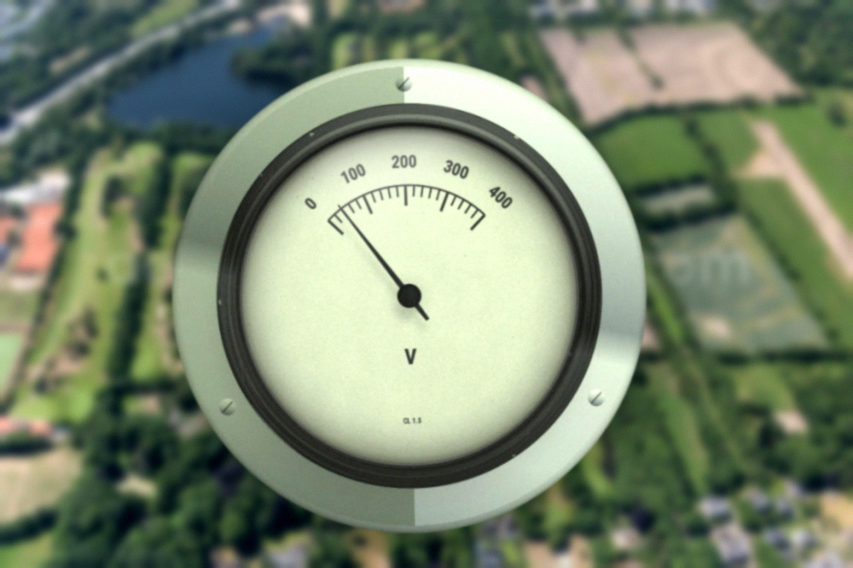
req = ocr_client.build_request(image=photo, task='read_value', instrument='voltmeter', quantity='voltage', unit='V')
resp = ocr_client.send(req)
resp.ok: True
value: 40 V
